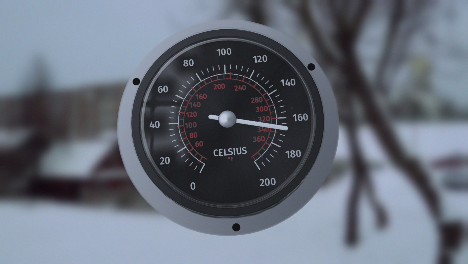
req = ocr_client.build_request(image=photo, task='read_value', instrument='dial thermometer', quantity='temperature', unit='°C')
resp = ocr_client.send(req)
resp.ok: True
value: 168 °C
